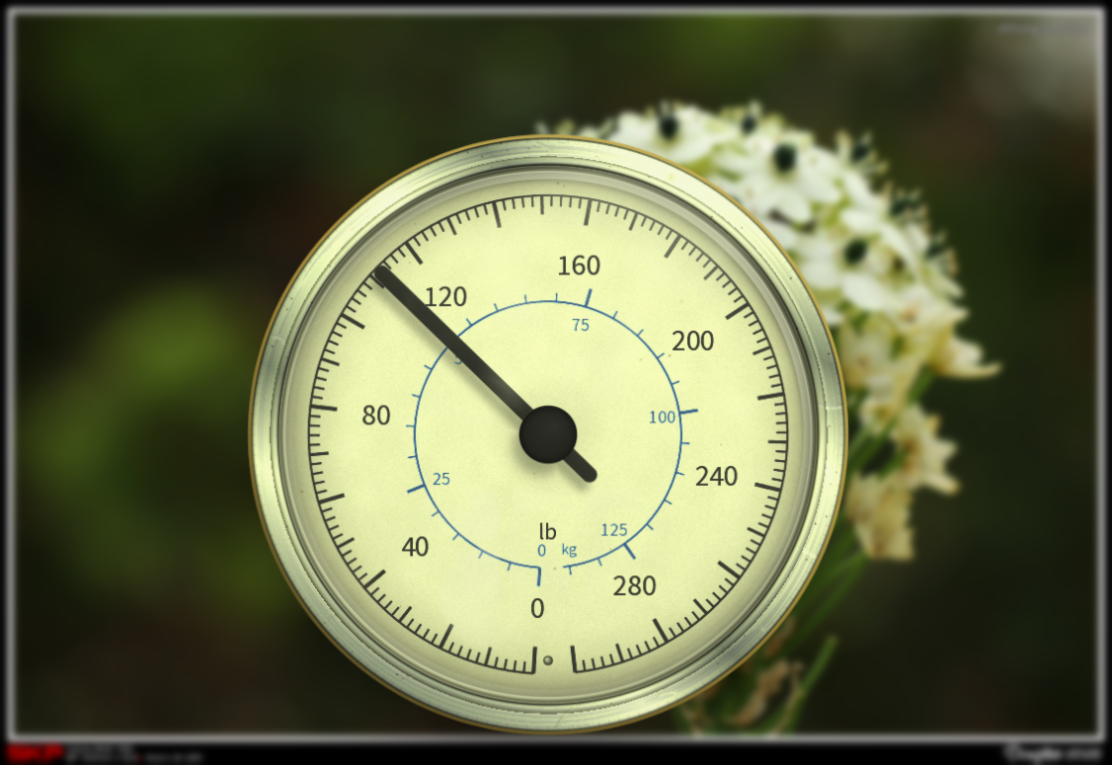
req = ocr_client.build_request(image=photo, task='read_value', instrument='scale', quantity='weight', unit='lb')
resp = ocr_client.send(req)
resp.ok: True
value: 112 lb
